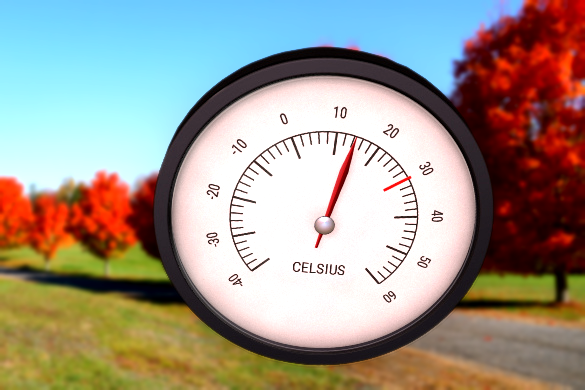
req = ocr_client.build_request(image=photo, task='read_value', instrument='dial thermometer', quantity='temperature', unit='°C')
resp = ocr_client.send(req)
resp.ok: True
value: 14 °C
